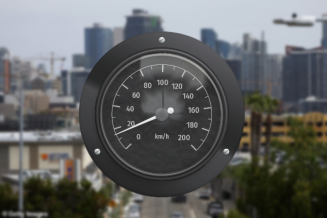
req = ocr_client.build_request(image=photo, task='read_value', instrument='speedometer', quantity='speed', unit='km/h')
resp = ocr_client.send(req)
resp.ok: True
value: 15 km/h
